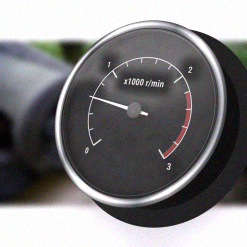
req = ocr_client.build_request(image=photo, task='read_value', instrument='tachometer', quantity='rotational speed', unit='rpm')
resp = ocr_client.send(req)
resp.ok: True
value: 600 rpm
